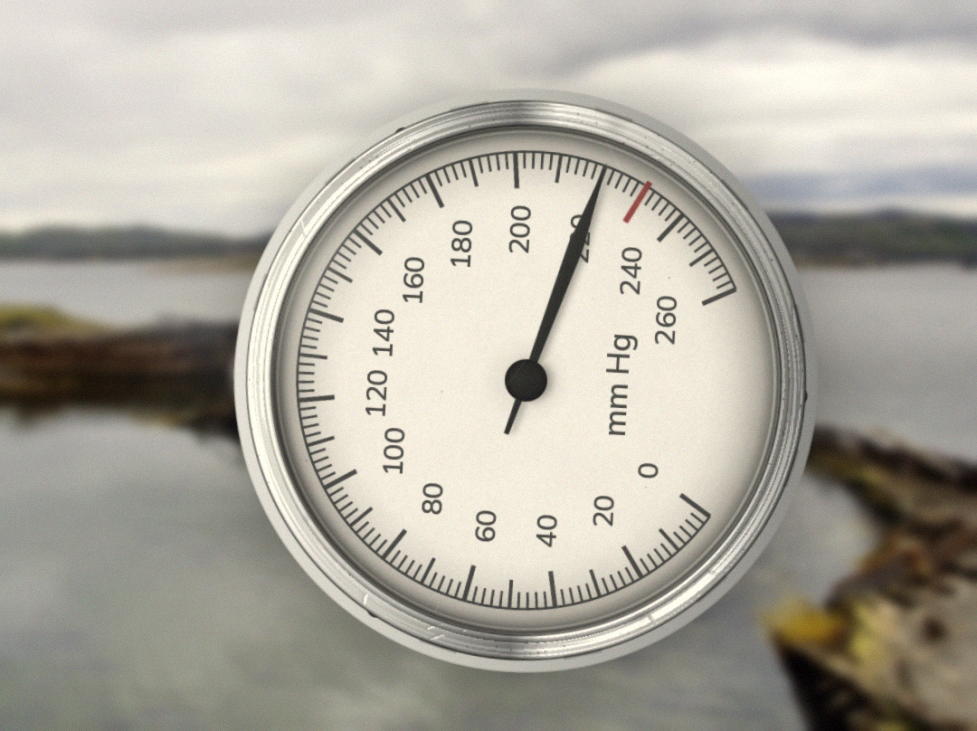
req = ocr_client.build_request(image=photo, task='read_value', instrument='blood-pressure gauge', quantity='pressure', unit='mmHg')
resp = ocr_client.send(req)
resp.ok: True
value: 220 mmHg
